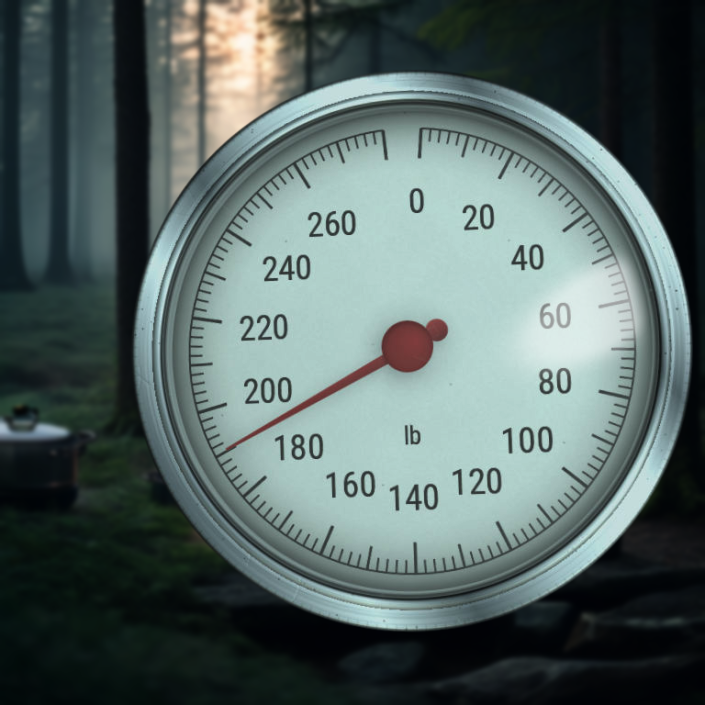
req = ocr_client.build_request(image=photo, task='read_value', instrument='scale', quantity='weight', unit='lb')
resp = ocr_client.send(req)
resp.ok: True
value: 190 lb
